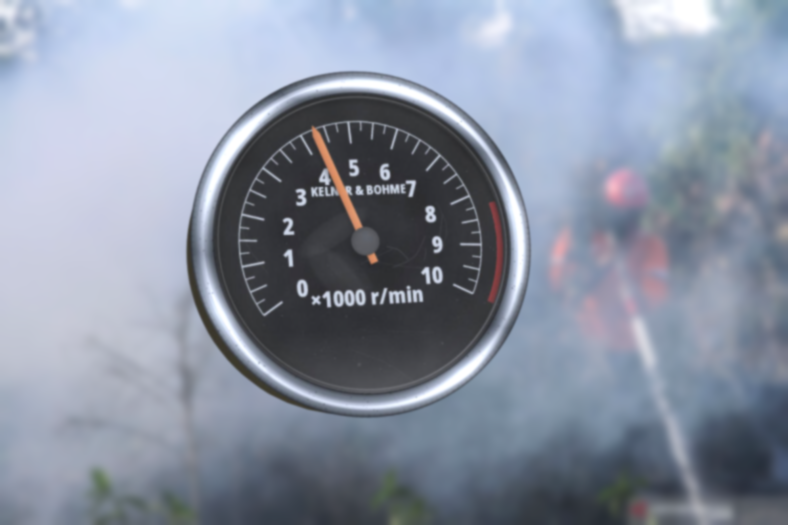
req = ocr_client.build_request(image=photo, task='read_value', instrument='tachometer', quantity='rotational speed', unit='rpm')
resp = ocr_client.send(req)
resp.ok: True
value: 4250 rpm
